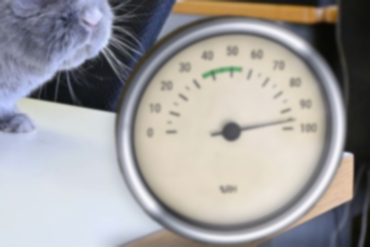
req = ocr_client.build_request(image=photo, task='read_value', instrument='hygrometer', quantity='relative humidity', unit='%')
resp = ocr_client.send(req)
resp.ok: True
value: 95 %
